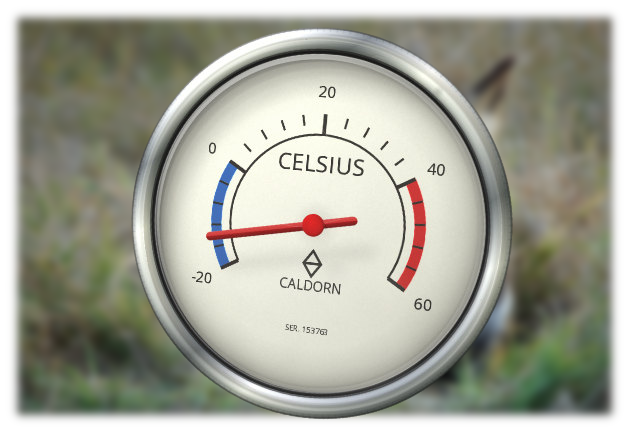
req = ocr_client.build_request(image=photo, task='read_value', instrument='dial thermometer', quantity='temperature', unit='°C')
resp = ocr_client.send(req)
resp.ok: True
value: -14 °C
